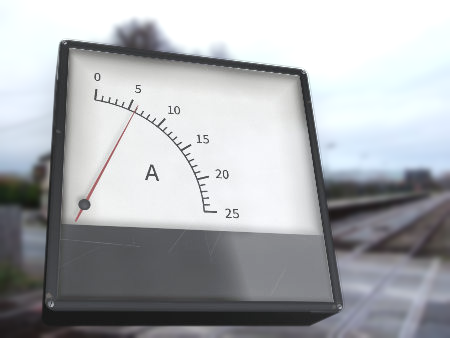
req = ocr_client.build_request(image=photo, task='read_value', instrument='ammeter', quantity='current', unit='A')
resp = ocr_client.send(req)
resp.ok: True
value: 6 A
